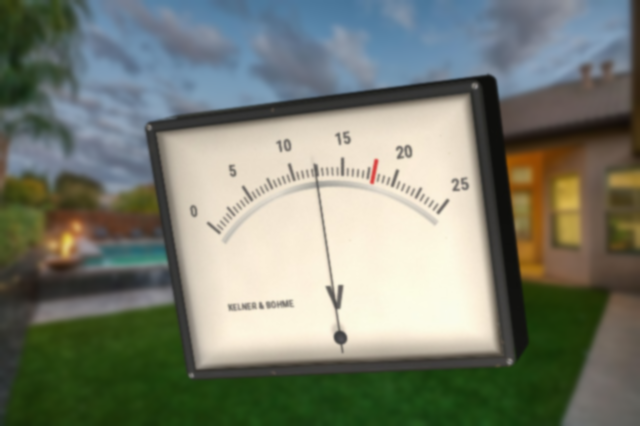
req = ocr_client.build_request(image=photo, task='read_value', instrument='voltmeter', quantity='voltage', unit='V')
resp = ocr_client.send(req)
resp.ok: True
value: 12.5 V
